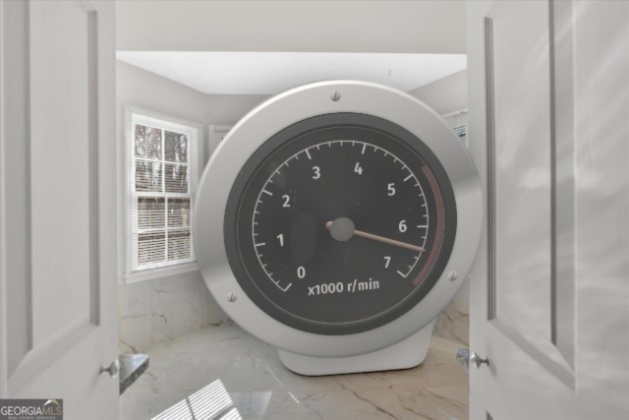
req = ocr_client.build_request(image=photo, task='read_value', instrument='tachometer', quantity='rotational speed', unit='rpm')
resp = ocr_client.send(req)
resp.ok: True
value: 6400 rpm
